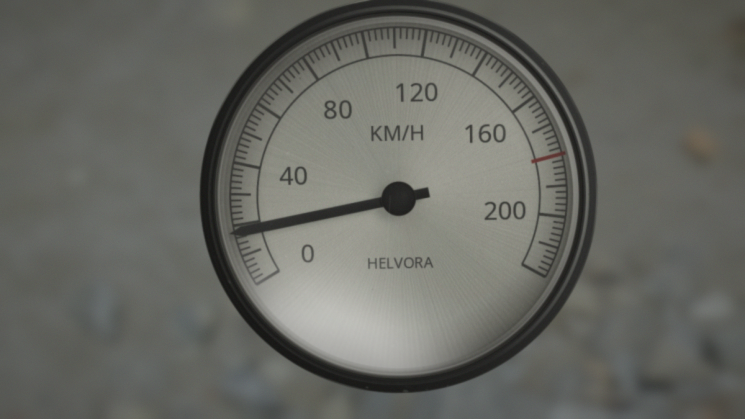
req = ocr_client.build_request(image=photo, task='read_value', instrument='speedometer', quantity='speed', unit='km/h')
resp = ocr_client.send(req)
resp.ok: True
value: 18 km/h
